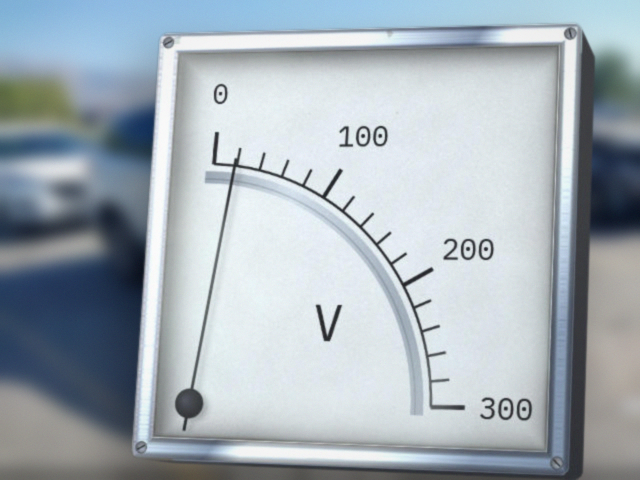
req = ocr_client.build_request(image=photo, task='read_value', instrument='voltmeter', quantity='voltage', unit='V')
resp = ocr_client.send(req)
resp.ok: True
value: 20 V
